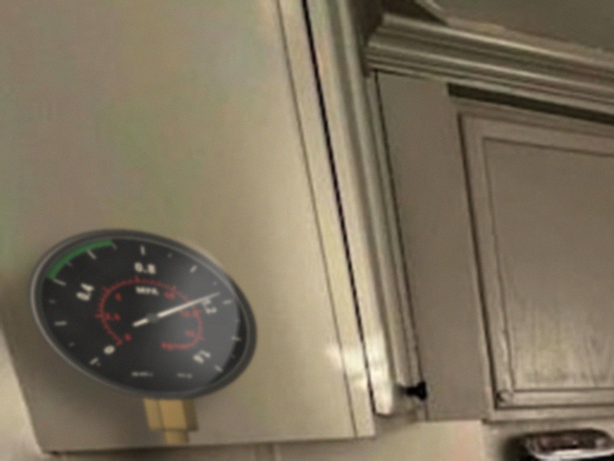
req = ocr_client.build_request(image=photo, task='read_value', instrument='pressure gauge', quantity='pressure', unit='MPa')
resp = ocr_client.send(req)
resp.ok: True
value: 1.15 MPa
